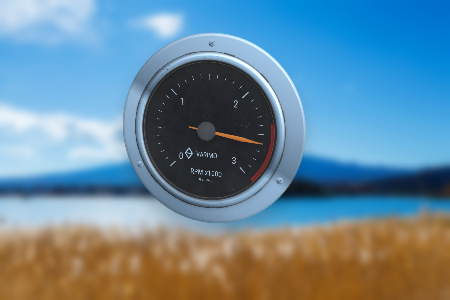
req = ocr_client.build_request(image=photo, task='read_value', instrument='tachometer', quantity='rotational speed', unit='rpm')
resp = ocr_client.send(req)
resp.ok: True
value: 2600 rpm
